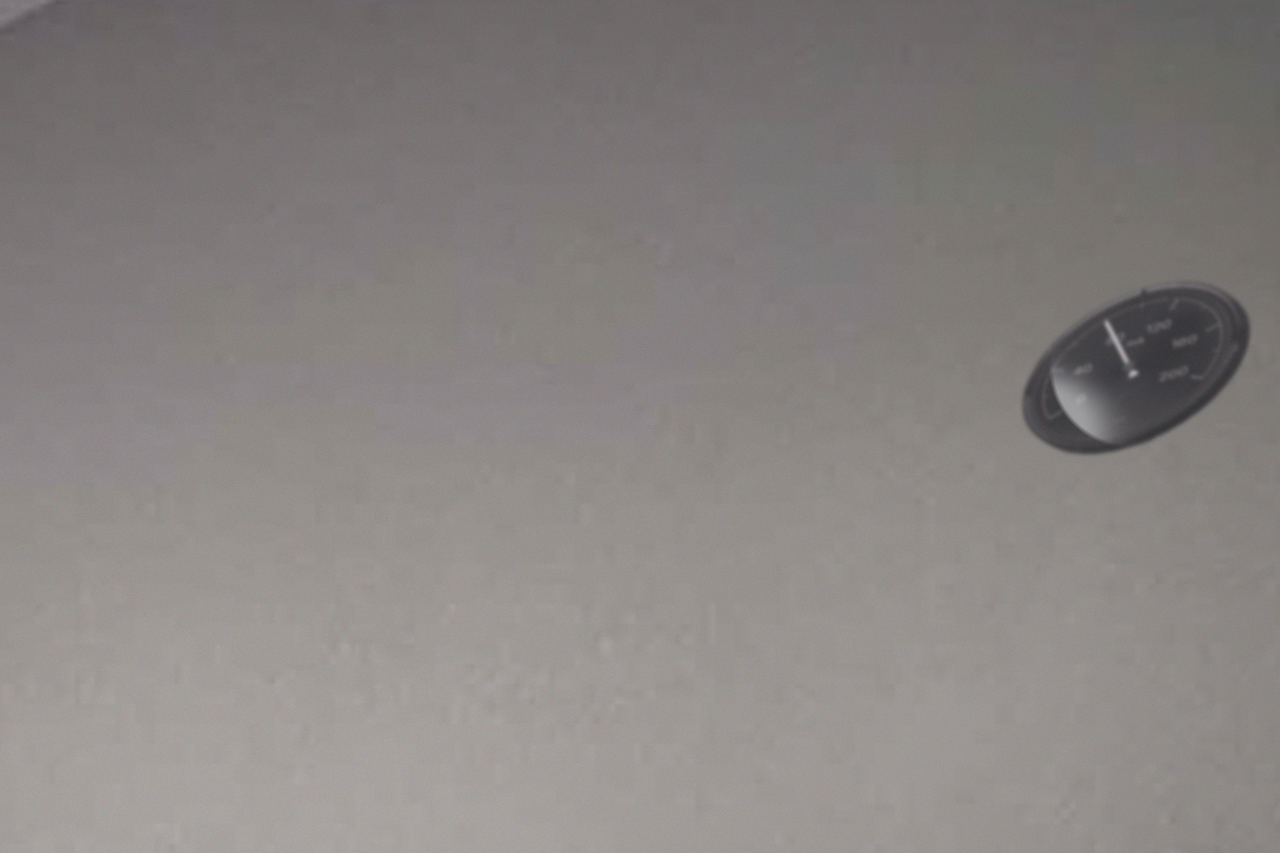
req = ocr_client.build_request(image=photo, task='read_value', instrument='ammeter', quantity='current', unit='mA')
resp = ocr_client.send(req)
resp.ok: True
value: 80 mA
